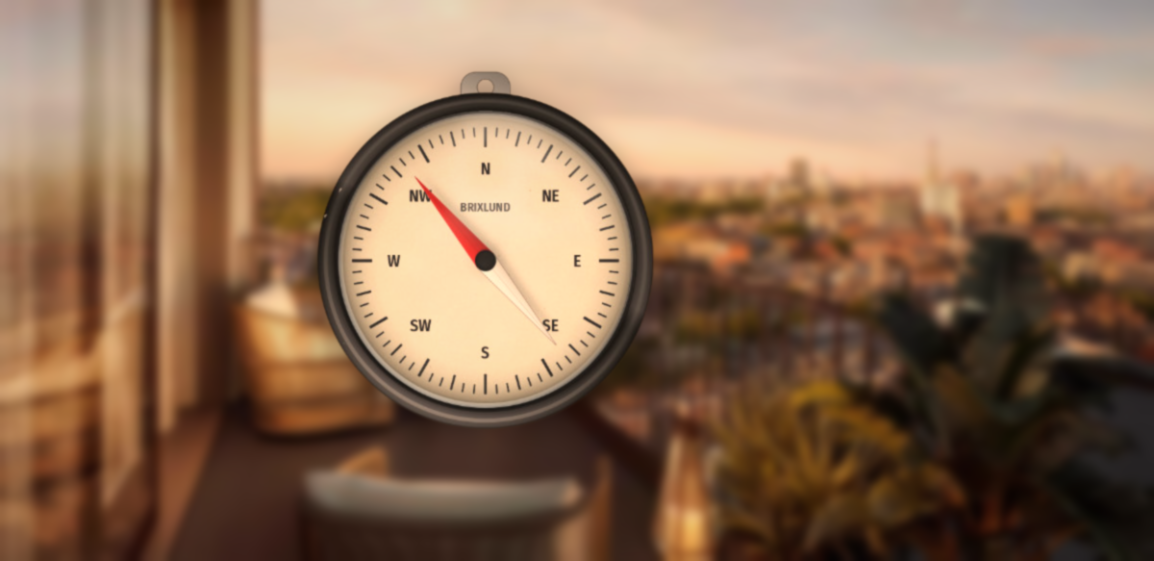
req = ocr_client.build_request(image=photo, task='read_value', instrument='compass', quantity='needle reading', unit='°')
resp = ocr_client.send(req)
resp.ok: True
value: 320 °
